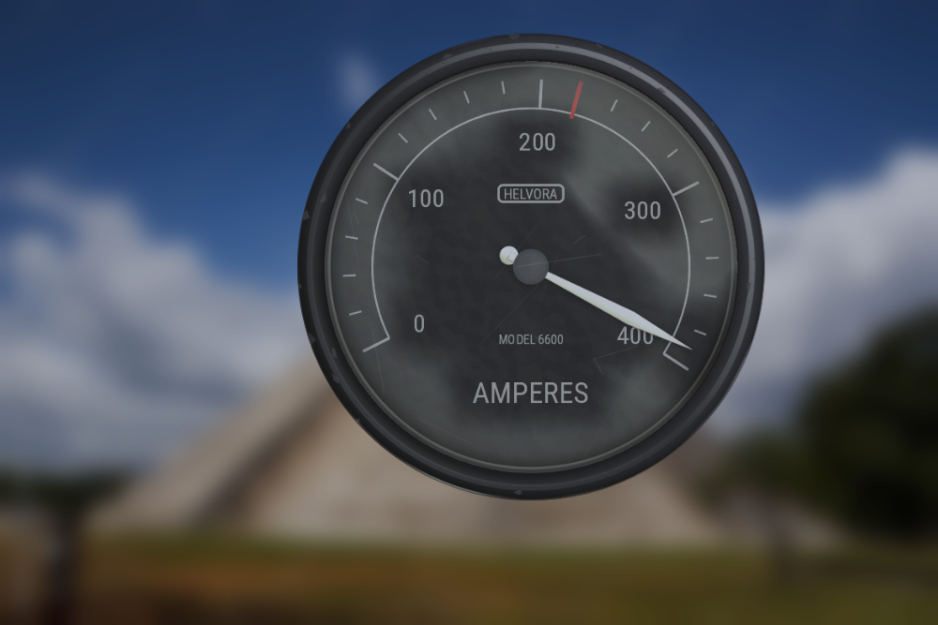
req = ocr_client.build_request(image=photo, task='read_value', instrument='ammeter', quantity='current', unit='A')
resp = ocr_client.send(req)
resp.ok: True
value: 390 A
